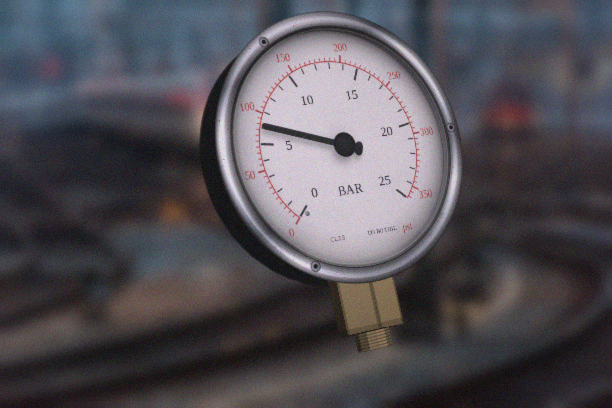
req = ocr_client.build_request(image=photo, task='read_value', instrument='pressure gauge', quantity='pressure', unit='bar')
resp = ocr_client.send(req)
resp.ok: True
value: 6 bar
